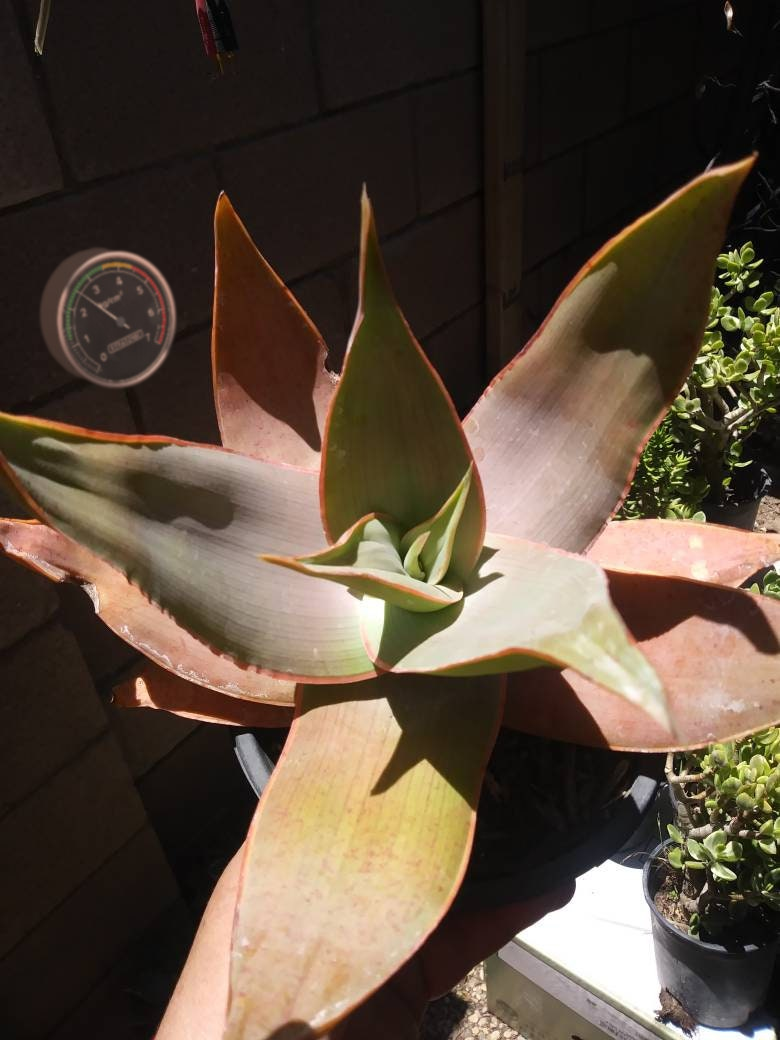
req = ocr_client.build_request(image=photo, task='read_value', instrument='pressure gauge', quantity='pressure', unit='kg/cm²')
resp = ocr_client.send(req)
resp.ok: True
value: 2.5 kg/cm²
